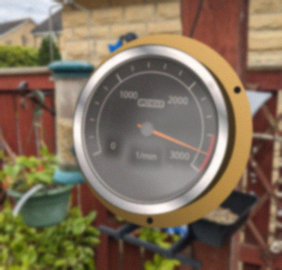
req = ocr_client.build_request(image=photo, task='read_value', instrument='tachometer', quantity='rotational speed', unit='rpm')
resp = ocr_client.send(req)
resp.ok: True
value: 2800 rpm
